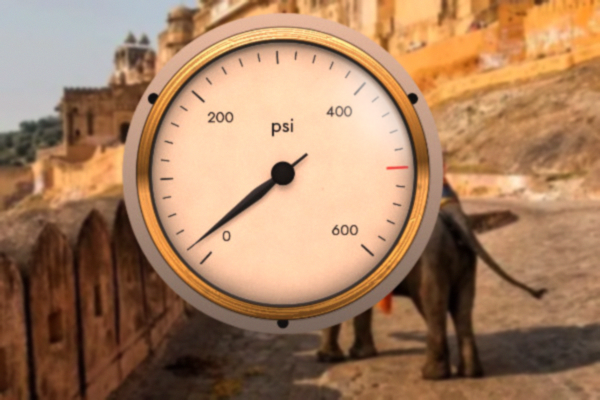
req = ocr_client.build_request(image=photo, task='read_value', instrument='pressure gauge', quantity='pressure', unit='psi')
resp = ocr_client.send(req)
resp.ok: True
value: 20 psi
